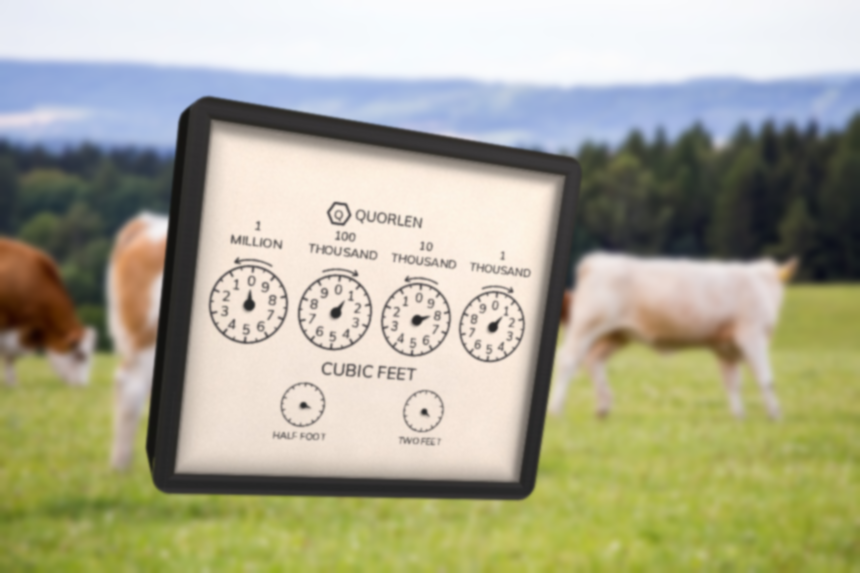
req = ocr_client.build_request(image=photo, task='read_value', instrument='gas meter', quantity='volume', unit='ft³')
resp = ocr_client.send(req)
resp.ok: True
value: 8100 ft³
